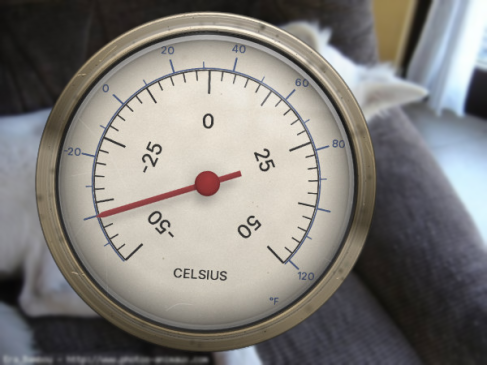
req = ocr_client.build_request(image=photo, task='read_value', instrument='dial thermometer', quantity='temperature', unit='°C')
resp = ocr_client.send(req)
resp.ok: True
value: -40 °C
